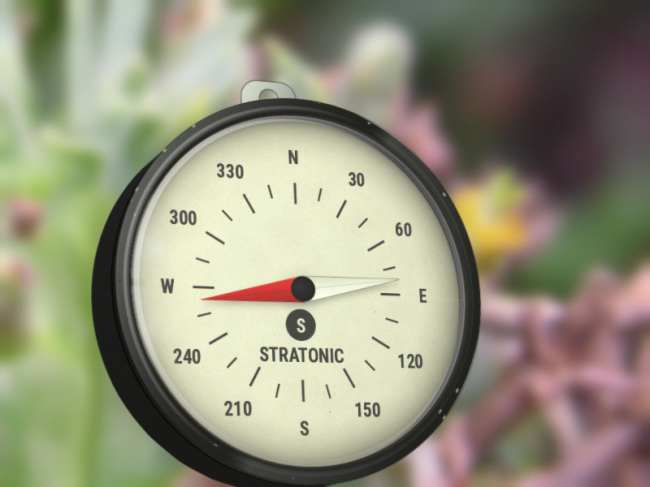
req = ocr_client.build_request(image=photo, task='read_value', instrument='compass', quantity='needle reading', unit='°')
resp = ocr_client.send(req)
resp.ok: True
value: 262.5 °
